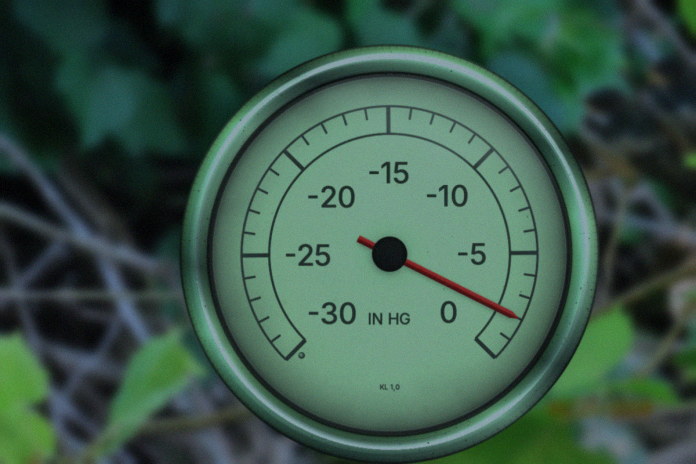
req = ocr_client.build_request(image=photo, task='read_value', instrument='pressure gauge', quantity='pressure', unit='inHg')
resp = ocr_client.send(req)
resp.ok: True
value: -2 inHg
